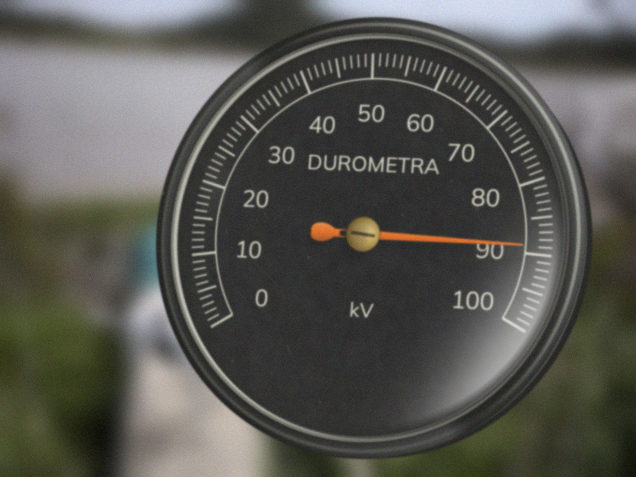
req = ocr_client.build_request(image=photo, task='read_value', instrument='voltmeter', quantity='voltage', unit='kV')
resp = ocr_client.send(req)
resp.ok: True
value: 89 kV
